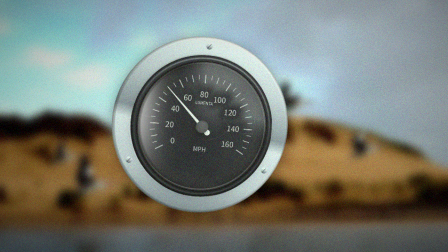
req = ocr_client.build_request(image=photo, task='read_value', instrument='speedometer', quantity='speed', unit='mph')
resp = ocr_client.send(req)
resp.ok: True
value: 50 mph
